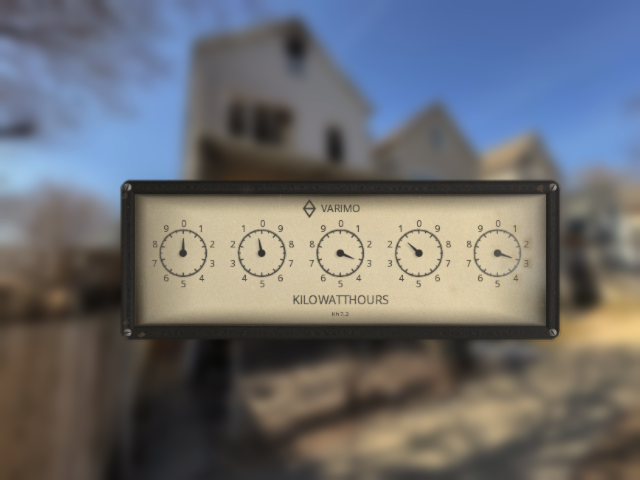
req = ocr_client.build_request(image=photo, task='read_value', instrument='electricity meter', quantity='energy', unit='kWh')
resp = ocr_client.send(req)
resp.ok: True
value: 313 kWh
